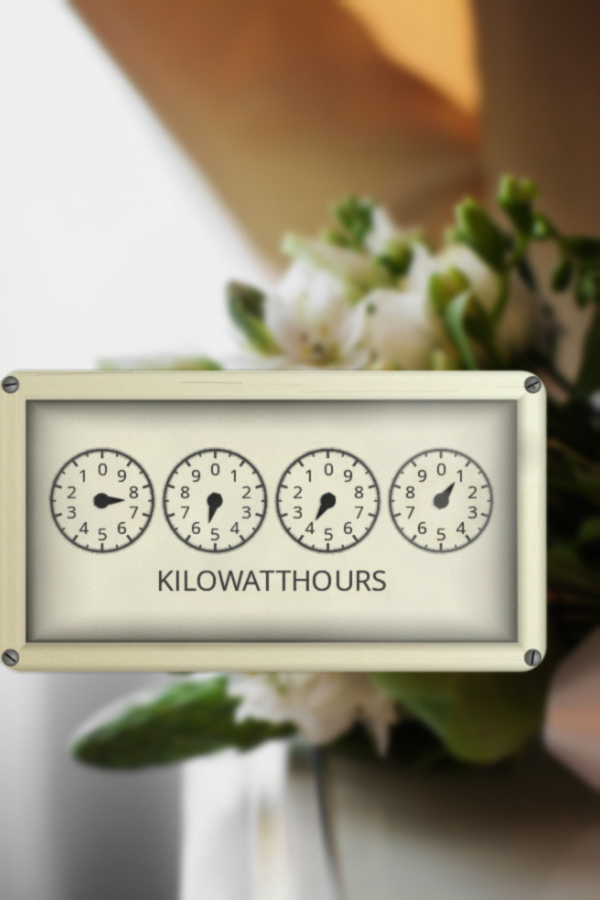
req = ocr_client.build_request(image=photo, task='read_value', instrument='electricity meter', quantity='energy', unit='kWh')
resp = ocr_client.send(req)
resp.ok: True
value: 7541 kWh
